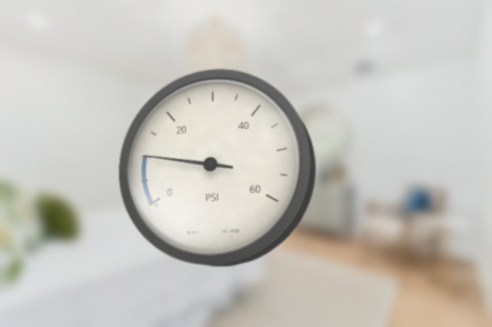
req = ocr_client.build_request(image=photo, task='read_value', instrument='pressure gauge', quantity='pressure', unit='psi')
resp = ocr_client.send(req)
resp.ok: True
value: 10 psi
